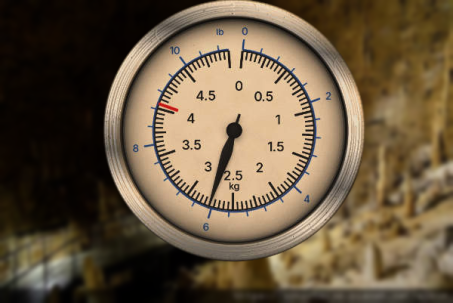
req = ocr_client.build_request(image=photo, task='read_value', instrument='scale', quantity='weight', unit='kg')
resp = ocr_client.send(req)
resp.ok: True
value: 2.75 kg
